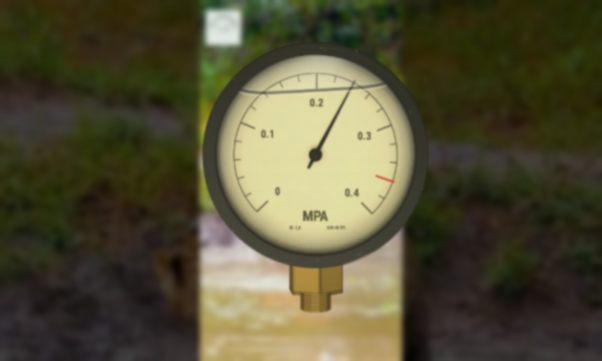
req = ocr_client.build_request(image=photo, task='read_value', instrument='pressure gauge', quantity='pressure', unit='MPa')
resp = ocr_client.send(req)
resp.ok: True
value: 0.24 MPa
